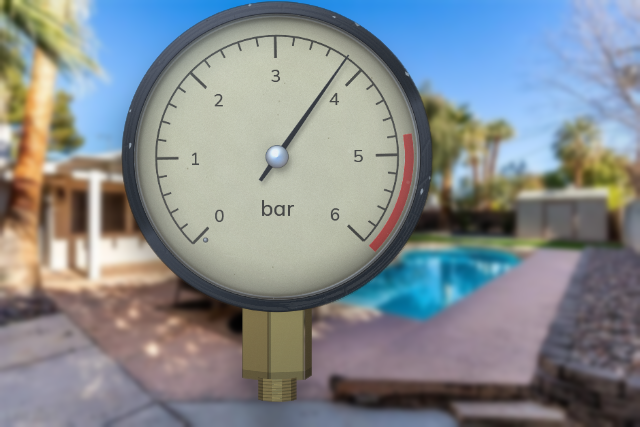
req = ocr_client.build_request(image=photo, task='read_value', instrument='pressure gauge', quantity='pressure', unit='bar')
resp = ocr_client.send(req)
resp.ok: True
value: 3.8 bar
